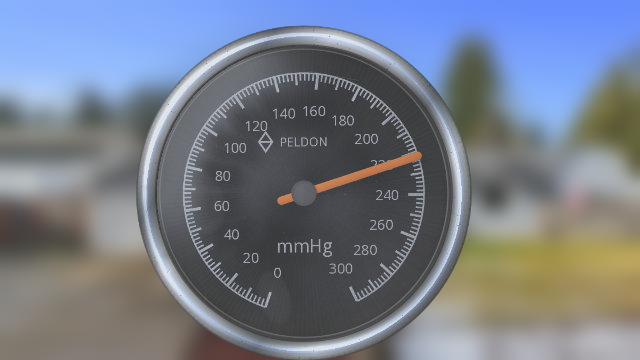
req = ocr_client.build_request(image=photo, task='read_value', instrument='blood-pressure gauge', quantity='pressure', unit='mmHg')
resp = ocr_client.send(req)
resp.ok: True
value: 222 mmHg
